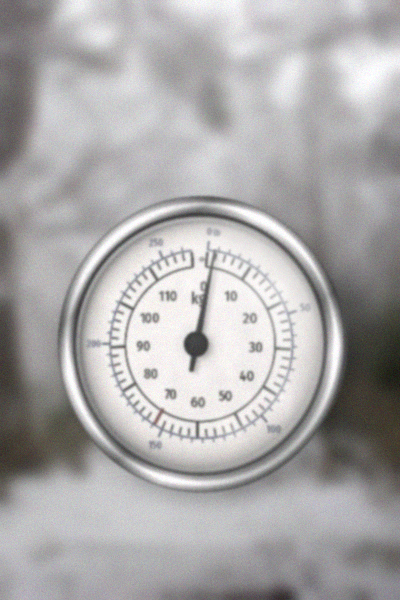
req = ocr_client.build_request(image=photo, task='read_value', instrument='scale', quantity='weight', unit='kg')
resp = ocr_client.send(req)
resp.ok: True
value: 2 kg
